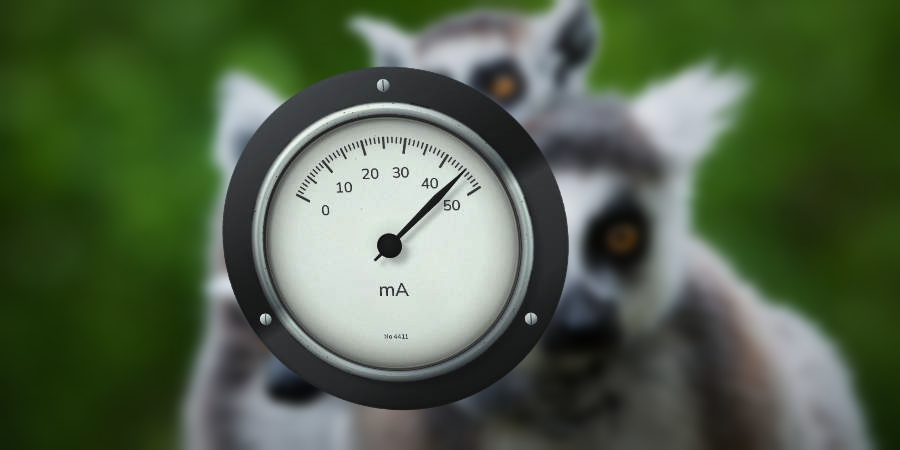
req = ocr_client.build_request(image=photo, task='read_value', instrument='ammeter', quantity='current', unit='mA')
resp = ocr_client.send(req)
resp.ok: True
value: 45 mA
